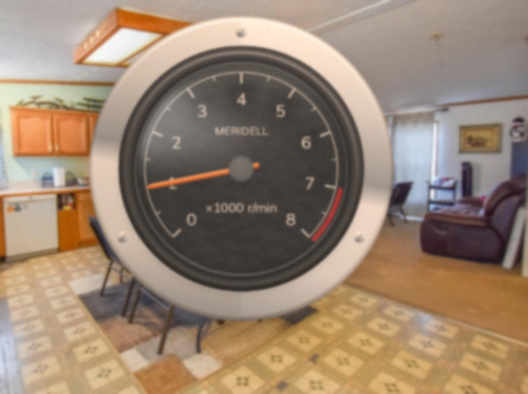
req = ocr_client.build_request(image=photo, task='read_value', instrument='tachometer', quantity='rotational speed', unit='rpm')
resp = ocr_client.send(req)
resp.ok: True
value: 1000 rpm
